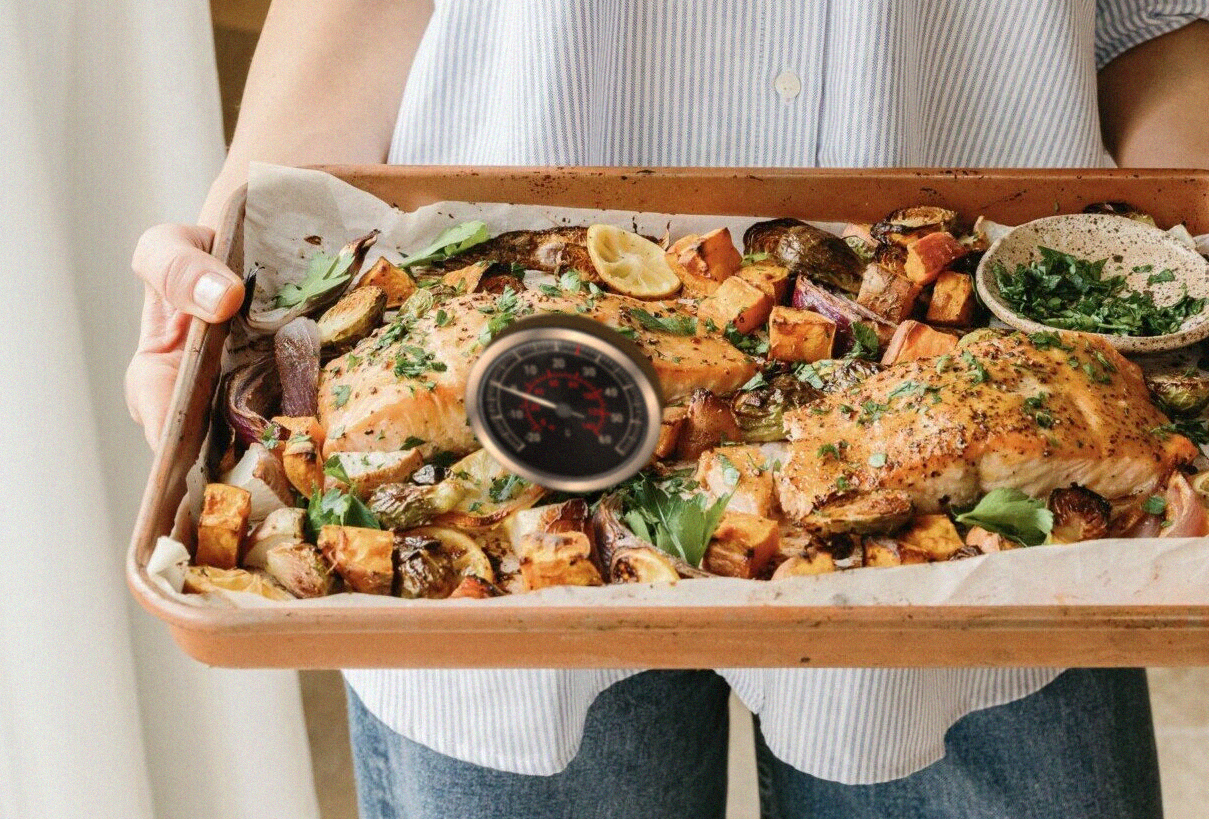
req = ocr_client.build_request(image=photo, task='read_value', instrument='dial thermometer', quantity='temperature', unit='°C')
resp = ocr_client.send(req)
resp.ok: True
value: 0 °C
